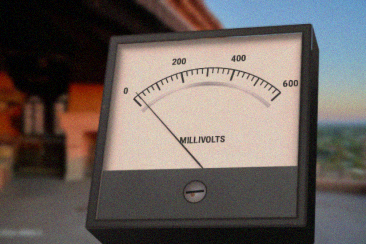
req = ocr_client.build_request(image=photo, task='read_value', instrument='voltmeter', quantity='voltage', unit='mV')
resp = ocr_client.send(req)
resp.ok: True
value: 20 mV
